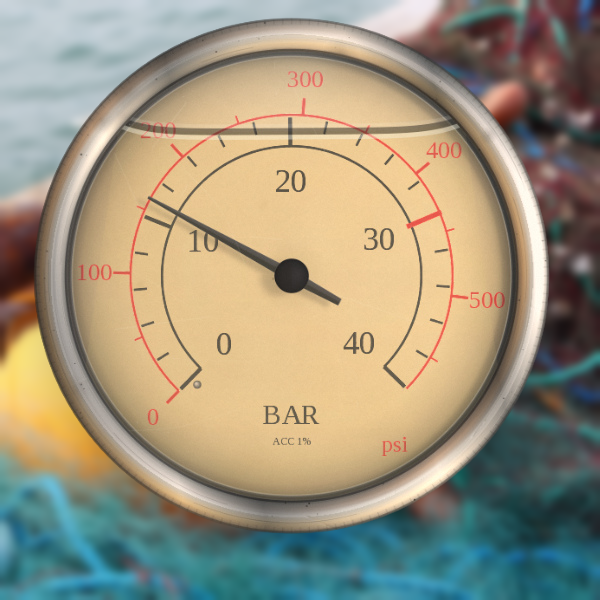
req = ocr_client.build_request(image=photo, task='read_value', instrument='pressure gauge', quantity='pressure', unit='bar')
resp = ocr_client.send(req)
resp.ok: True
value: 11 bar
